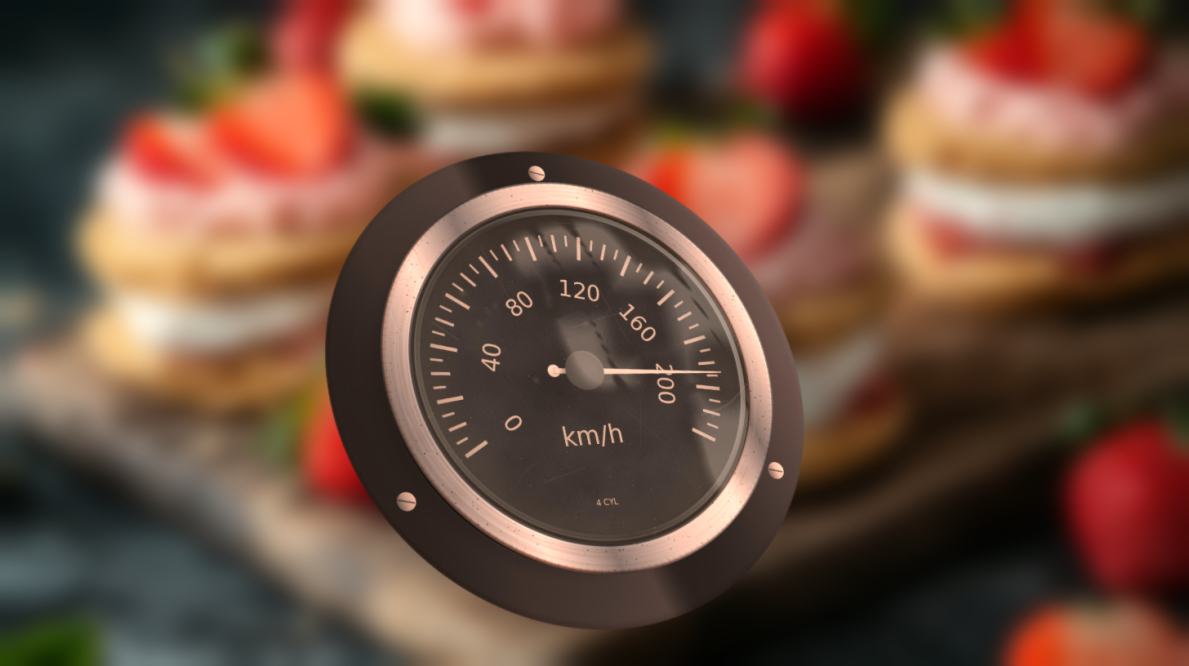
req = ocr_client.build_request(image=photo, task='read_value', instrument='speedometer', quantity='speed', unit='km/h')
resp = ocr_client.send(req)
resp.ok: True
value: 195 km/h
